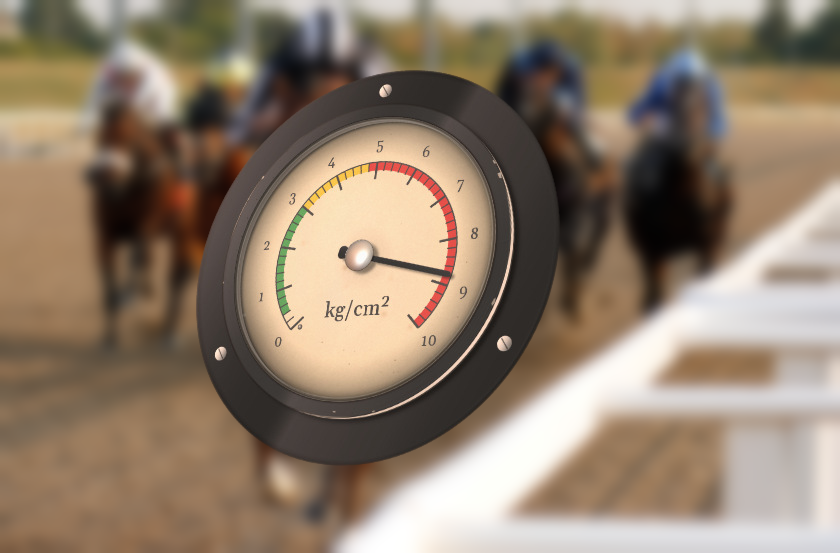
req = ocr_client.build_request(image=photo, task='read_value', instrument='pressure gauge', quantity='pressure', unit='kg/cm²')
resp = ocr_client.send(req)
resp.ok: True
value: 8.8 kg/cm²
